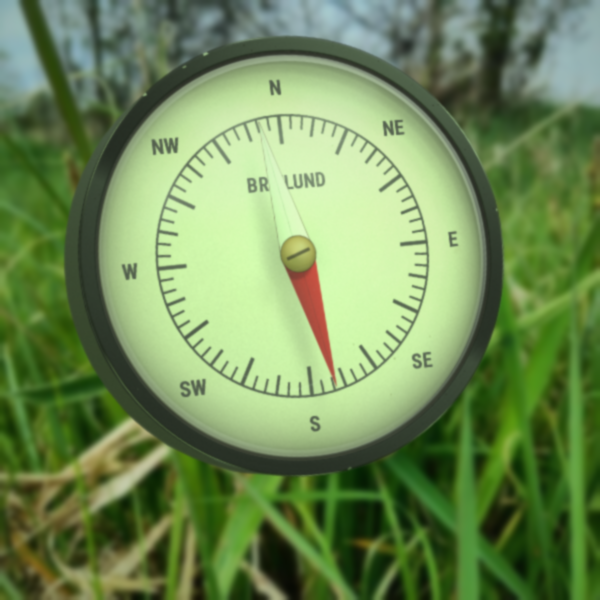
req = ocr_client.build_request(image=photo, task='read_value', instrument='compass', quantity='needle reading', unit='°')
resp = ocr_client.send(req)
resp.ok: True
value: 170 °
